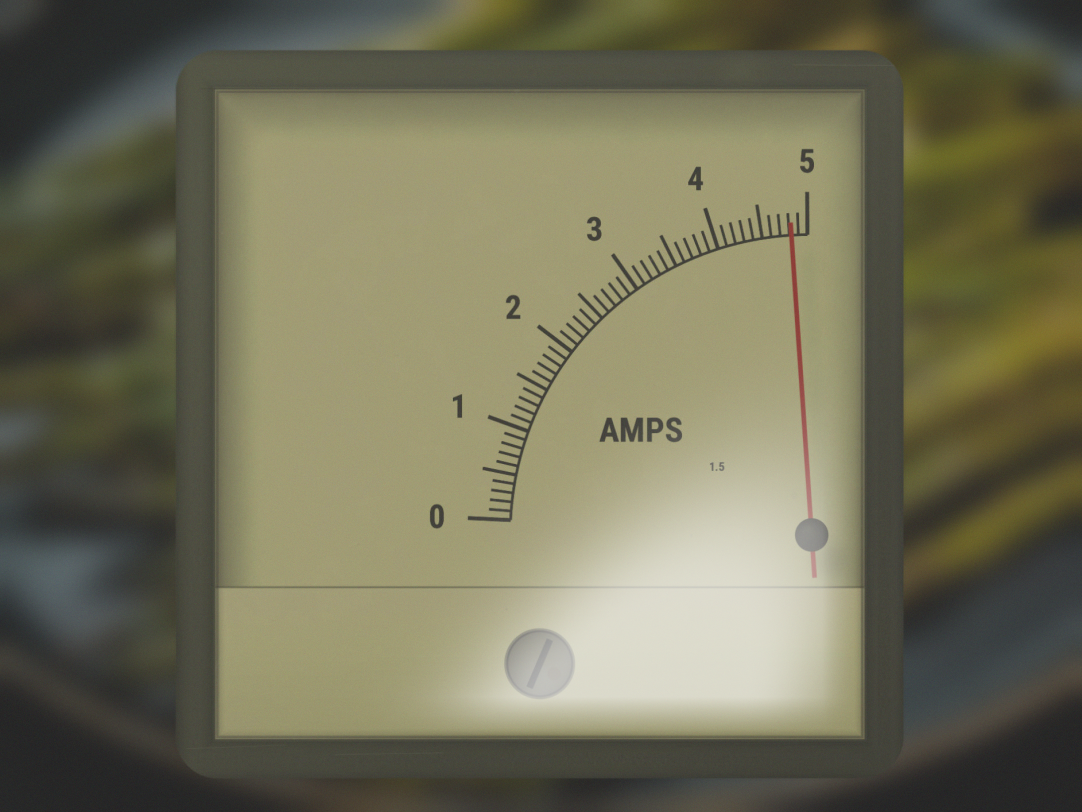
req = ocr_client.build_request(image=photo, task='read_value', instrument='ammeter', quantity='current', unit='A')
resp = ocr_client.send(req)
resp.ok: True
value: 4.8 A
